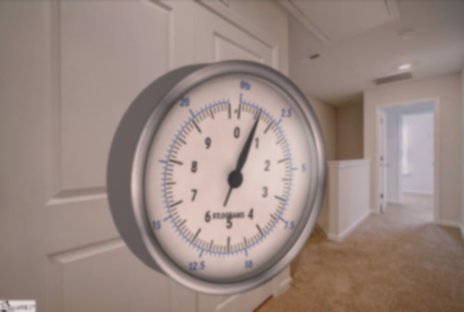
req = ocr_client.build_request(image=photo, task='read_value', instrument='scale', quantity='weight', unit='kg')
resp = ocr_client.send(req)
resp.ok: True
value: 0.5 kg
